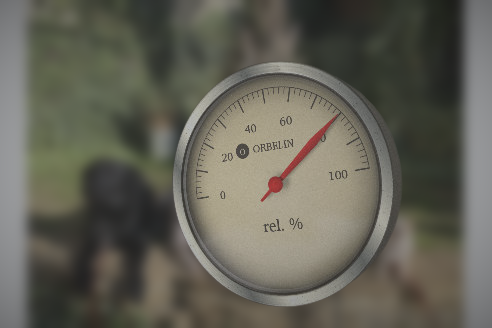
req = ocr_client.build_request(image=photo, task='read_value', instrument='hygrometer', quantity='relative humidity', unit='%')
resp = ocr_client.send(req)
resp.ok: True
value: 80 %
